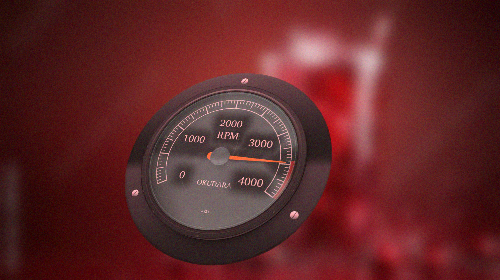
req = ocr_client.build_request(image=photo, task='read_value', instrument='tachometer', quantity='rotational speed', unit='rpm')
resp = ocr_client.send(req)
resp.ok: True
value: 3500 rpm
